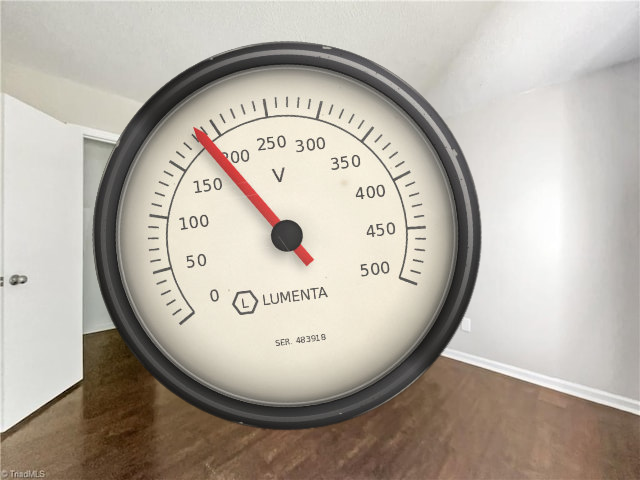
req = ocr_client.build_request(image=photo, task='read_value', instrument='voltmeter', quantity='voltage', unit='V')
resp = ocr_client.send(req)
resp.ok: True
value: 185 V
